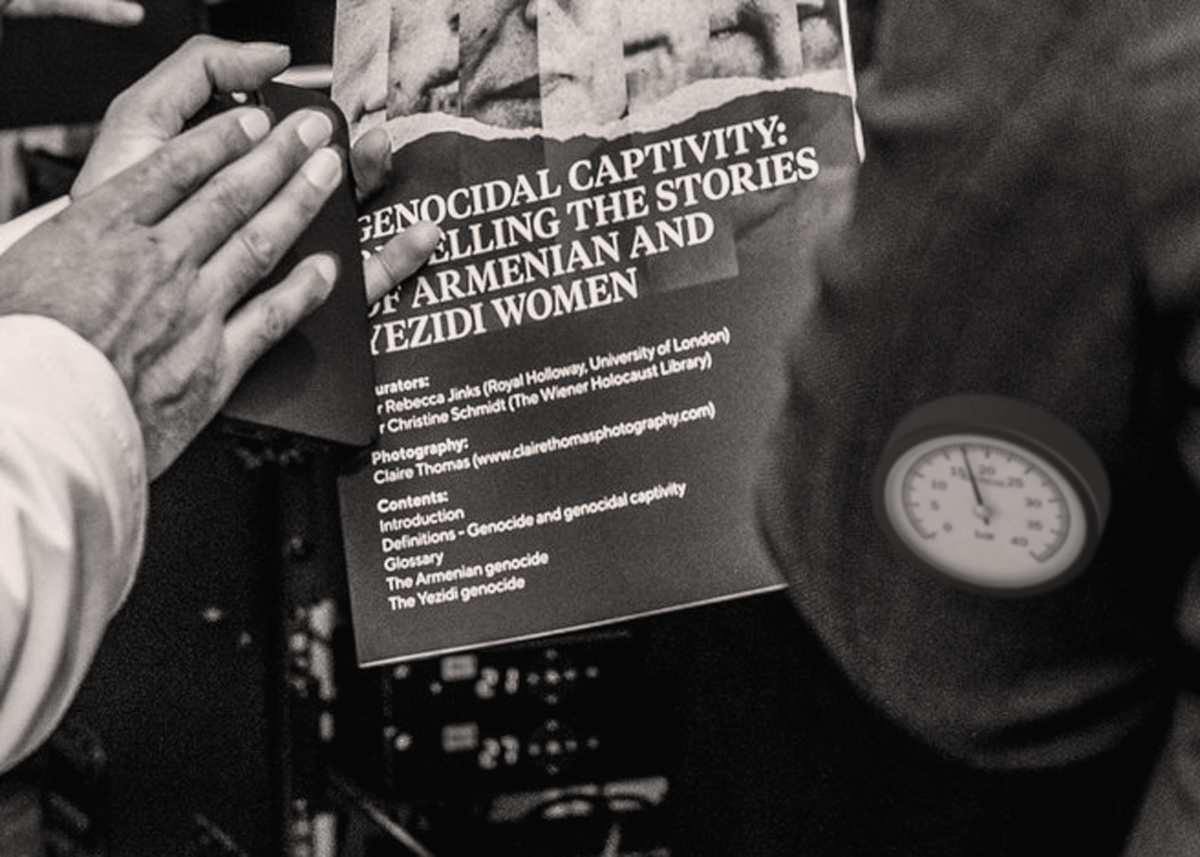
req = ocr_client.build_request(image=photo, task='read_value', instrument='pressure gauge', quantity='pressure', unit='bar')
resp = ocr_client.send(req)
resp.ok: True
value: 17.5 bar
